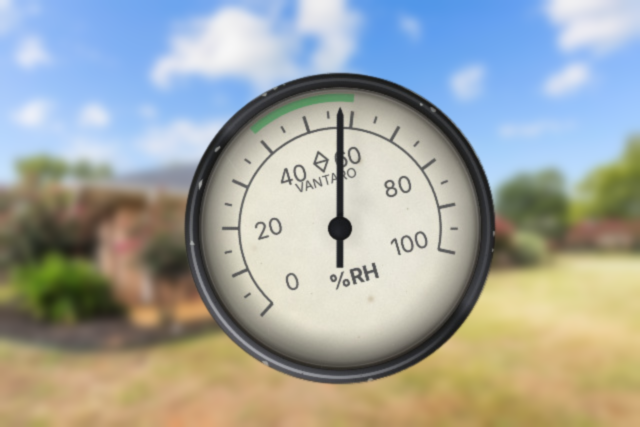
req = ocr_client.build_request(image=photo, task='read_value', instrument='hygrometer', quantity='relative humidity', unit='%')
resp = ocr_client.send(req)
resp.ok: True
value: 57.5 %
